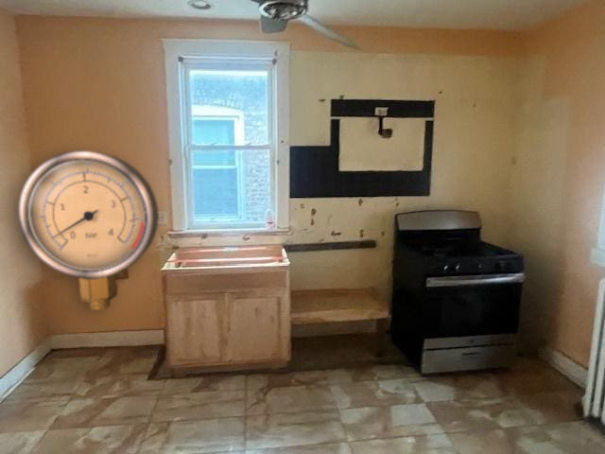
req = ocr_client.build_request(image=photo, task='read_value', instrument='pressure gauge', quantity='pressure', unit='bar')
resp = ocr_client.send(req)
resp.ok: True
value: 0.25 bar
